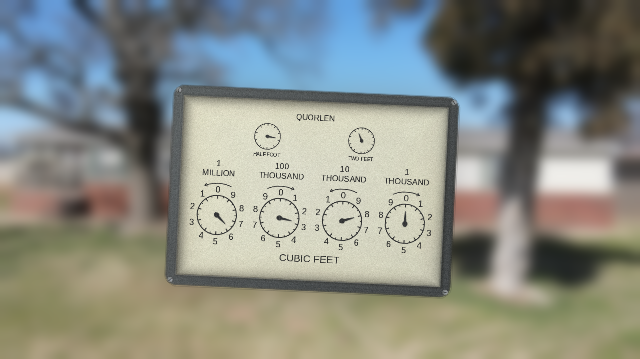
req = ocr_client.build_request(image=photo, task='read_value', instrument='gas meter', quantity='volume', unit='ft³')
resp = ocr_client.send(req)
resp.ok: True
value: 628000 ft³
